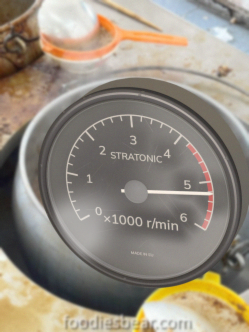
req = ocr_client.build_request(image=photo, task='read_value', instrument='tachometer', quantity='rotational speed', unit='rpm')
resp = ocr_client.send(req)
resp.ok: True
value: 5200 rpm
